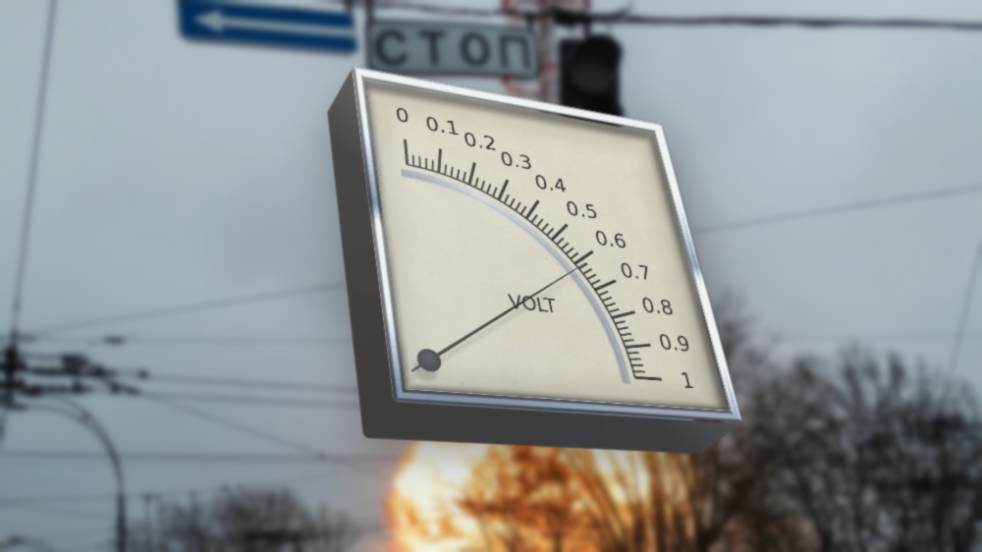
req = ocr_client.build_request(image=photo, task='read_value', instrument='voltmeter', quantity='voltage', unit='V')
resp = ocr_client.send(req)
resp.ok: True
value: 0.62 V
